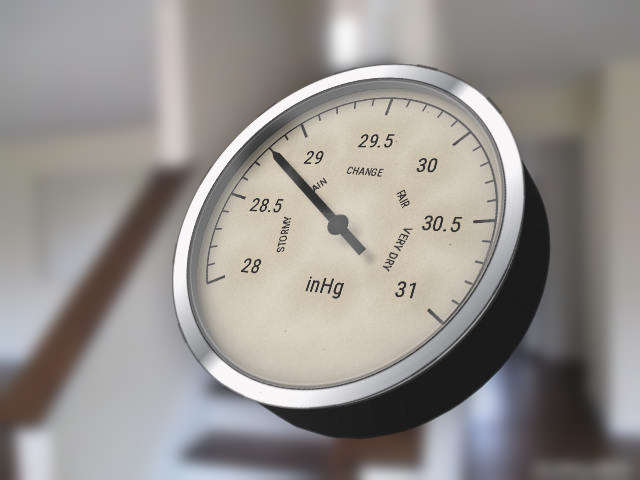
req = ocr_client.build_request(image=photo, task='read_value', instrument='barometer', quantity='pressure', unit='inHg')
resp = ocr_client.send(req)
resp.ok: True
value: 28.8 inHg
